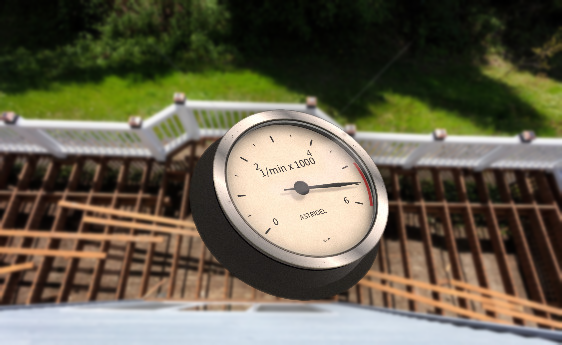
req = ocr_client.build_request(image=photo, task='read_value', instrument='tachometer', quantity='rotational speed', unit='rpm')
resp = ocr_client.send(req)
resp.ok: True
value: 5500 rpm
